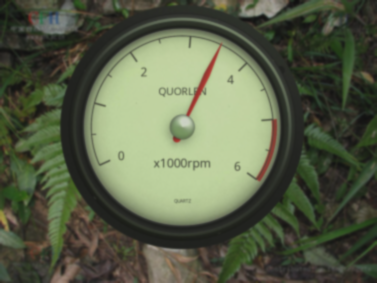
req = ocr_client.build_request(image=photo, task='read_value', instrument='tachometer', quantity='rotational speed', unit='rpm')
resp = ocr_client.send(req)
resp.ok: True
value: 3500 rpm
